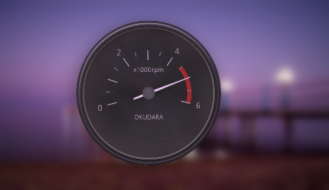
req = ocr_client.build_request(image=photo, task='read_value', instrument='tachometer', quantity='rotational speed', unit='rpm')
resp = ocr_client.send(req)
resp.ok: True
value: 5000 rpm
